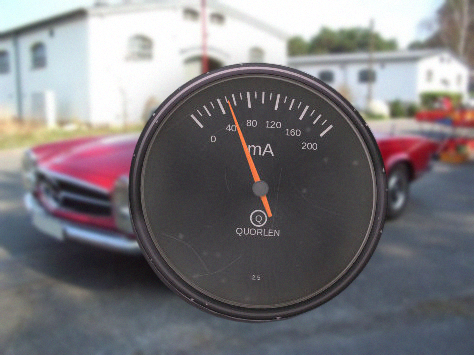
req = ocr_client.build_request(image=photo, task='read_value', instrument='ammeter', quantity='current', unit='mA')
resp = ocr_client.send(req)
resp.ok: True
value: 50 mA
